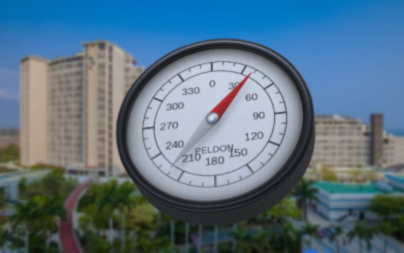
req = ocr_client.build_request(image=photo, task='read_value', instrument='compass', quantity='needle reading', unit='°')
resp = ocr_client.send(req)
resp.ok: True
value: 40 °
